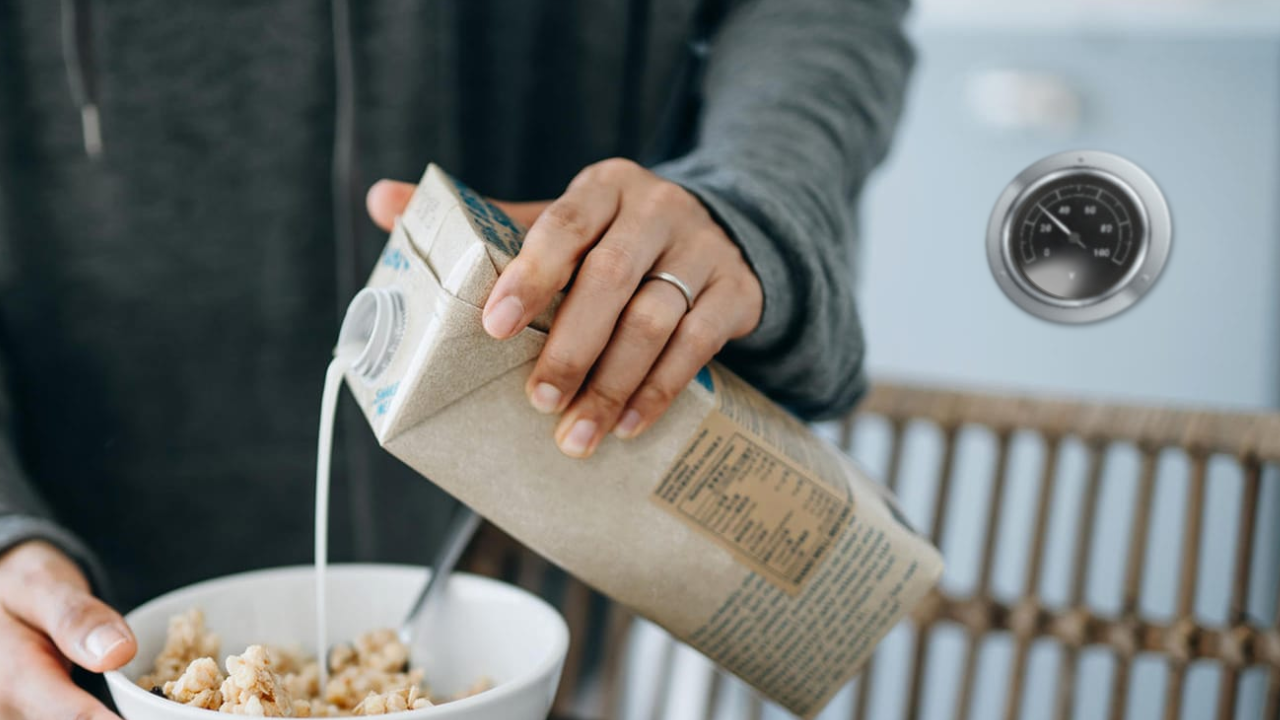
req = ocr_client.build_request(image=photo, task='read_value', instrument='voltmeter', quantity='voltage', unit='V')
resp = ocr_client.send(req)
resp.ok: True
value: 30 V
